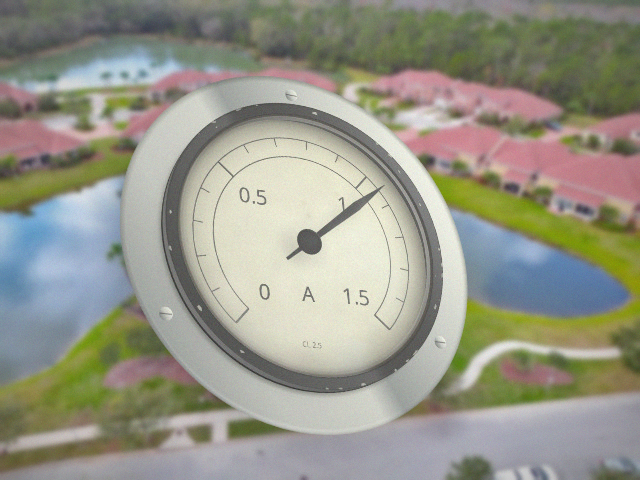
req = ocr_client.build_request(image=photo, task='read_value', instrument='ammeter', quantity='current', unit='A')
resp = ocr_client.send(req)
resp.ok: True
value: 1.05 A
